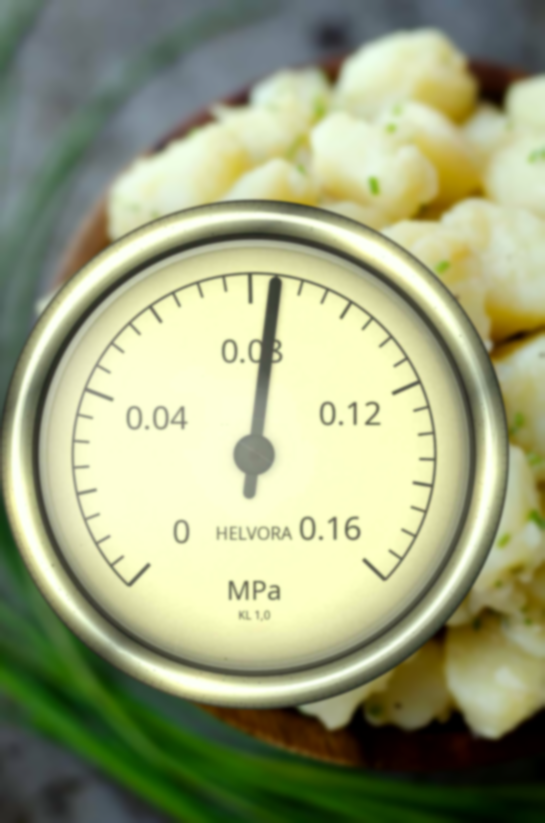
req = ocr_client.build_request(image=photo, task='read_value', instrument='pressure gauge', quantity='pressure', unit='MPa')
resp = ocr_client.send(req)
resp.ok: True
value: 0.085 MPa
